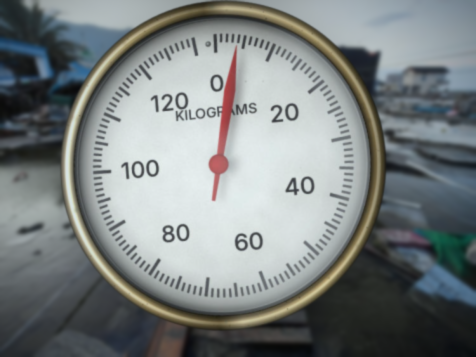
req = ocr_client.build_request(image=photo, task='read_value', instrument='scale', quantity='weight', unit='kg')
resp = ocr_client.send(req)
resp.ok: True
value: 4 kg
